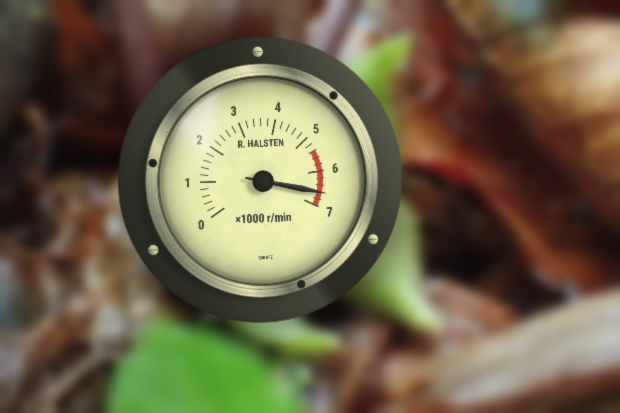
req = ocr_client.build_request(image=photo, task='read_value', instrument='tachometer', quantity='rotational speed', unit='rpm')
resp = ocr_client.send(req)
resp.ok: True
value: 6600 rpm
